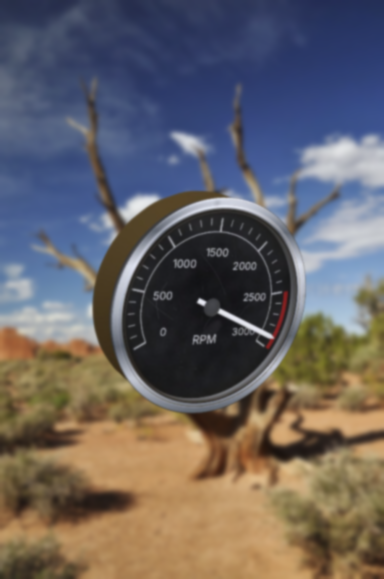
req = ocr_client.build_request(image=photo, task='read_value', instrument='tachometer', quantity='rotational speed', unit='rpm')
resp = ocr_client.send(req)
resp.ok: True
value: 2900 rpm
